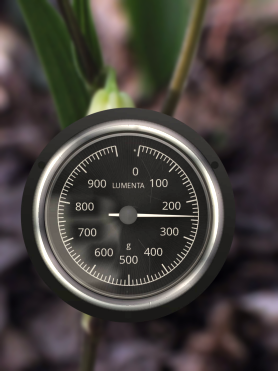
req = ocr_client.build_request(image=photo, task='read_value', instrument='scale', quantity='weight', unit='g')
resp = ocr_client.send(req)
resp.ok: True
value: 240 g
